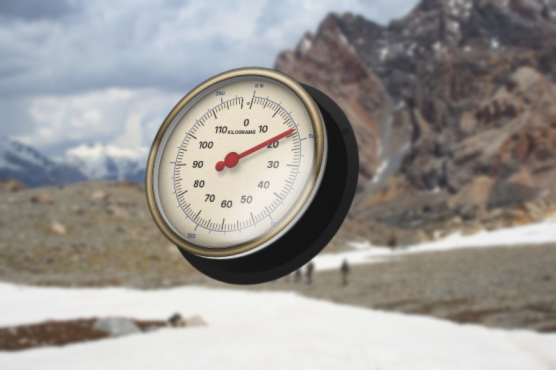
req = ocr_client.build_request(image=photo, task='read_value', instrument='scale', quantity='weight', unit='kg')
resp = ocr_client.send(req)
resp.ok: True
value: 20 kg
